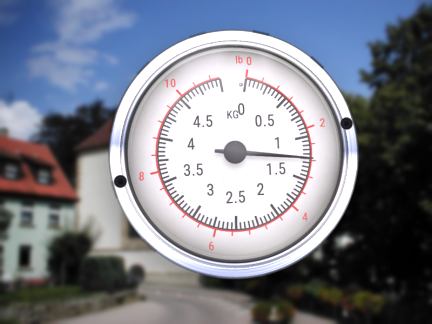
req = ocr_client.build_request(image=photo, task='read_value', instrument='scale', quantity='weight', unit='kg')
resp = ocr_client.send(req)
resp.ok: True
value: 1.25 kg
